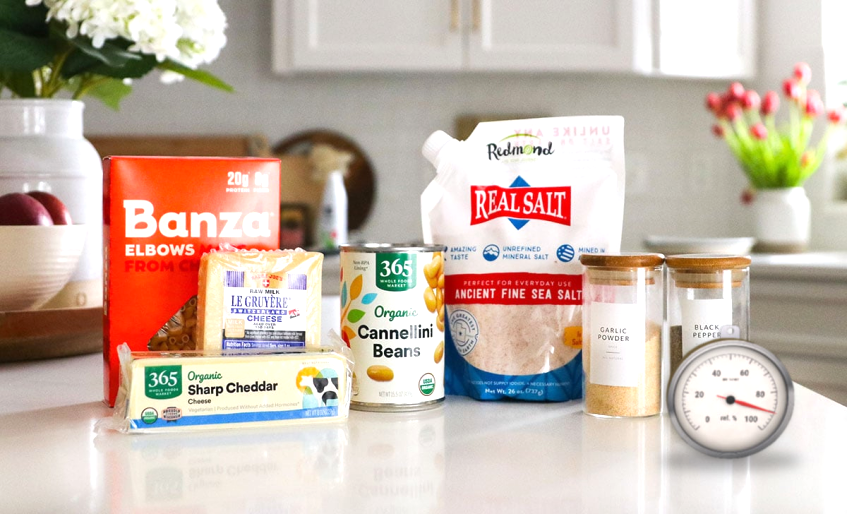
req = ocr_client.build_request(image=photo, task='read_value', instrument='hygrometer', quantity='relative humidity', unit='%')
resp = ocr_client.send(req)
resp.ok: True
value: 90 %
